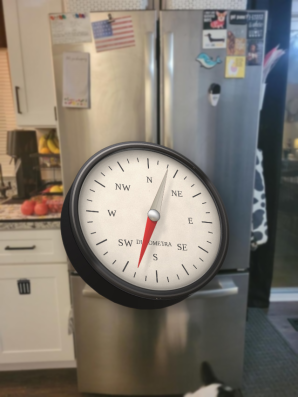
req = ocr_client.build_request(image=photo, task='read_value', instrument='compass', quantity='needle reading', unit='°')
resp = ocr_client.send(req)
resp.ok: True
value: 200 °
